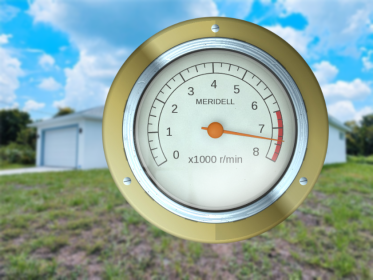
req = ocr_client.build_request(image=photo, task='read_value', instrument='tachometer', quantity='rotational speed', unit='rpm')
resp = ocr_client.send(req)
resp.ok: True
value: 7375 rpm
